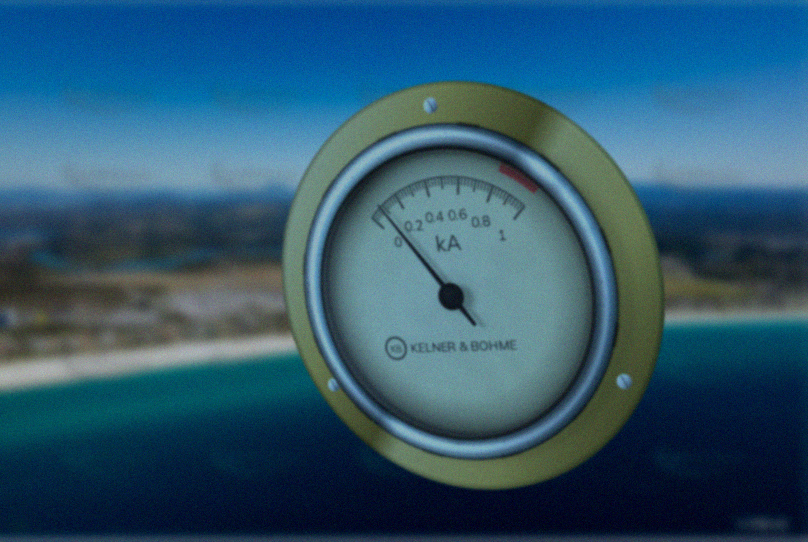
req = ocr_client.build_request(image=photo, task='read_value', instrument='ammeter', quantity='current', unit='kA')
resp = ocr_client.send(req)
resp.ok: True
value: 0.1 kA
